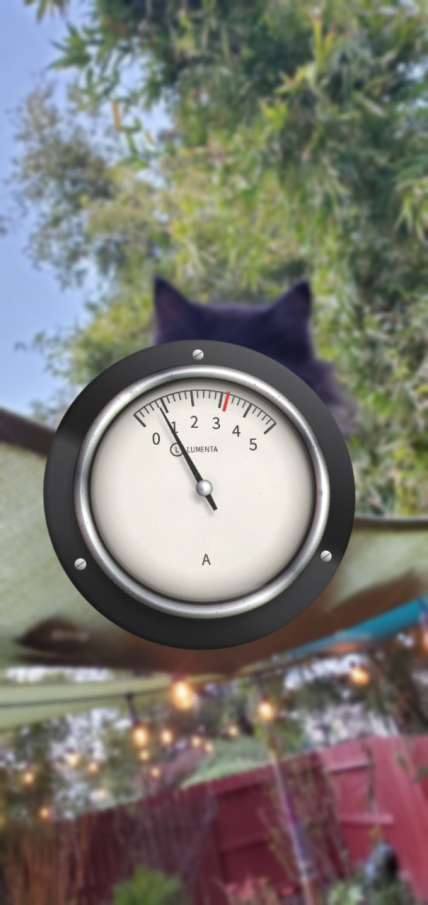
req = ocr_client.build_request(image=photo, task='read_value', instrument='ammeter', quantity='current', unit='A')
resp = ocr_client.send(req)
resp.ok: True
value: 0.8 A
